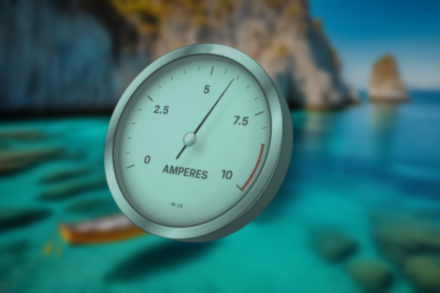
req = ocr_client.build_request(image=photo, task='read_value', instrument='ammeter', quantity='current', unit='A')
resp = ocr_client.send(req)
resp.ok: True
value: 6 A
